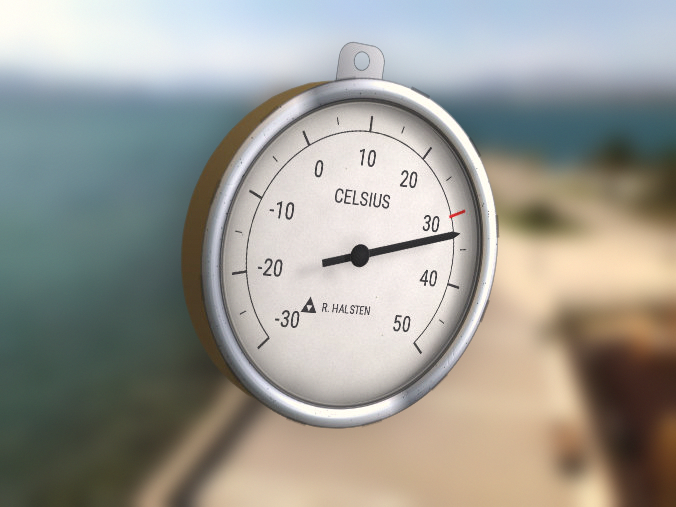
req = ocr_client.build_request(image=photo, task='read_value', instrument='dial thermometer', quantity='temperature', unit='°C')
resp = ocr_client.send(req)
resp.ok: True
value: 32.5 °C
